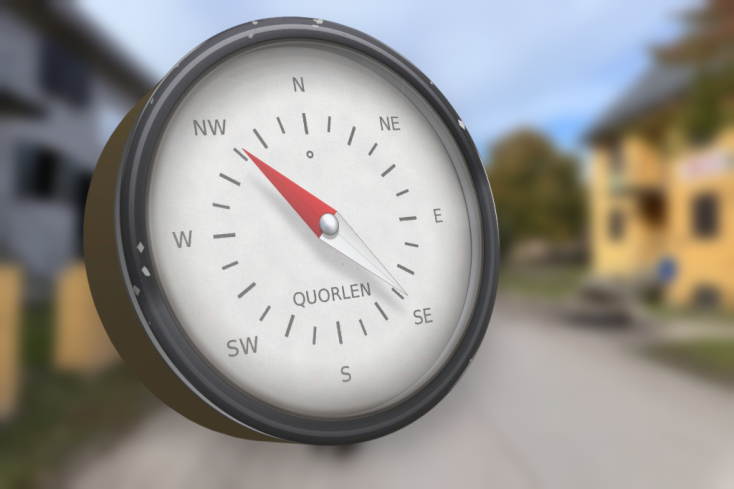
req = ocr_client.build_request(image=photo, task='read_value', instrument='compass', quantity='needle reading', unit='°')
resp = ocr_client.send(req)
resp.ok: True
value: 315 °
